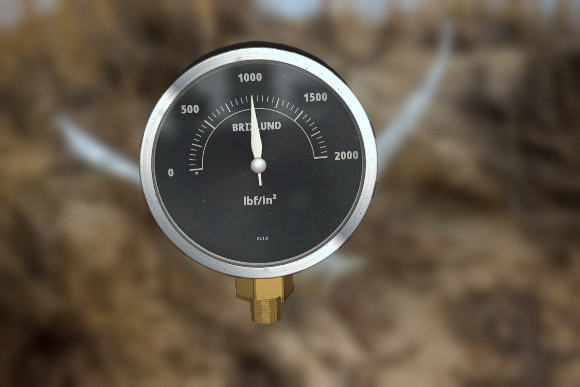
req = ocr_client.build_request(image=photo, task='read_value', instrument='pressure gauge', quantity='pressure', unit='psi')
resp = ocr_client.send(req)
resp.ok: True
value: 1000 psi
